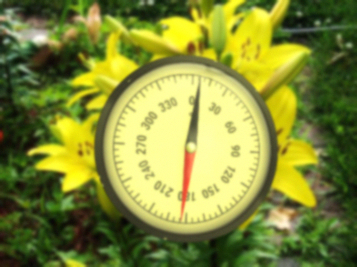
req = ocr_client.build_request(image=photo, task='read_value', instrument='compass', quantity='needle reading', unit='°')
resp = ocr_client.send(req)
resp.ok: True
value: 185 °
